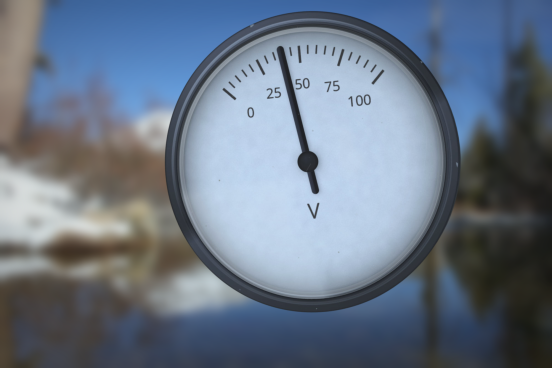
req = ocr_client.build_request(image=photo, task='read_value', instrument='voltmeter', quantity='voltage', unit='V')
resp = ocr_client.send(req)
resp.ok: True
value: 40 V
